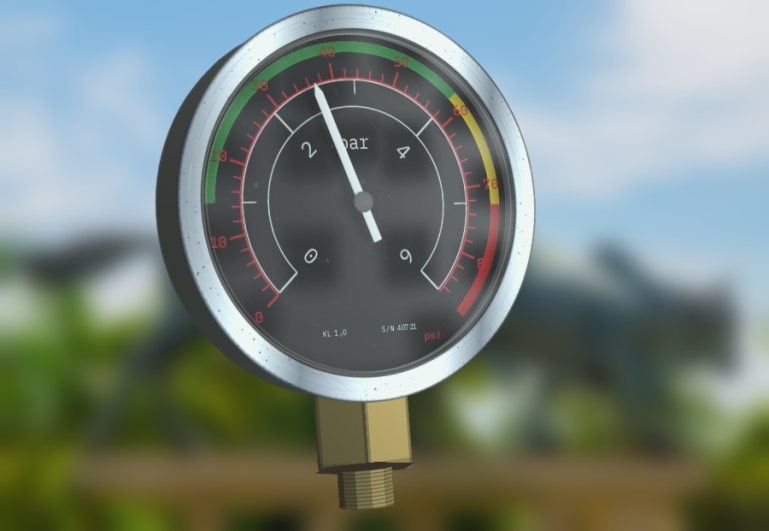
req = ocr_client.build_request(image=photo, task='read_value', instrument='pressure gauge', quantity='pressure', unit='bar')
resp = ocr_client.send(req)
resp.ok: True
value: 2.5 bar
